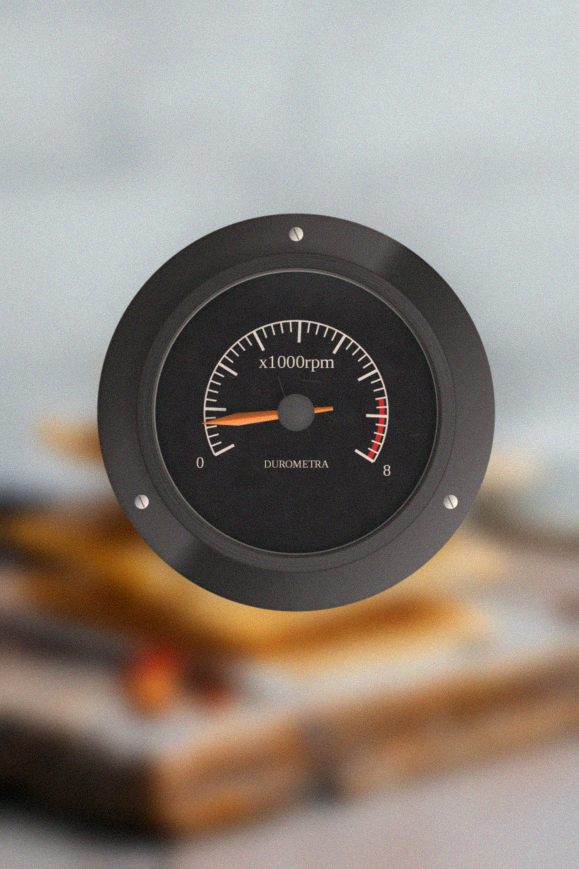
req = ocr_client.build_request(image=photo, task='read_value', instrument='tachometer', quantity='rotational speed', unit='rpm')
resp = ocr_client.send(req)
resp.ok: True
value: 700 rpm
